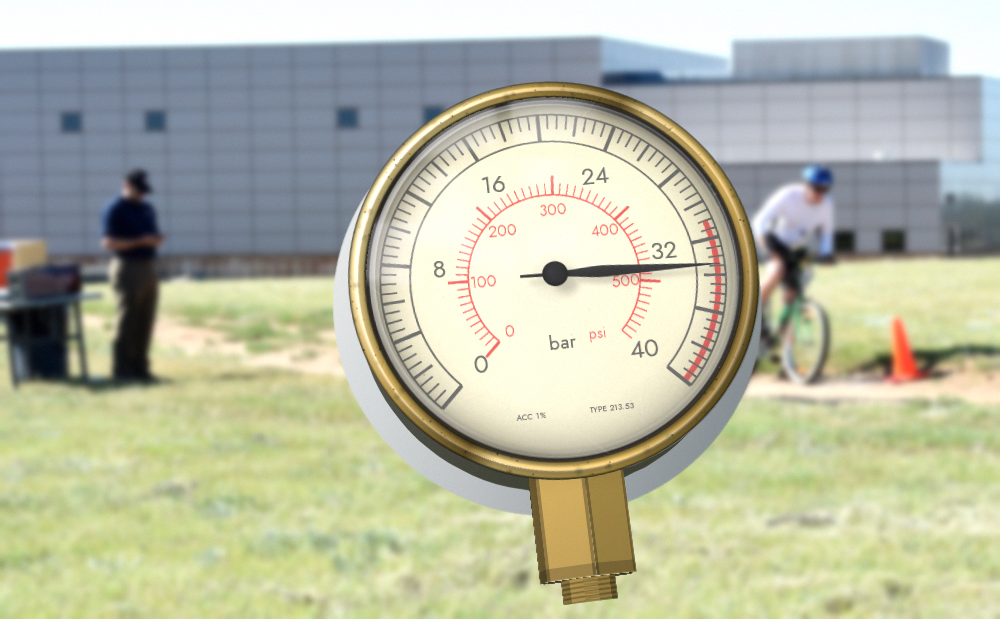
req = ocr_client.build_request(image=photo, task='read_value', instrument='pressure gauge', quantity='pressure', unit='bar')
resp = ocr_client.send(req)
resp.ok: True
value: 33.5 bar
